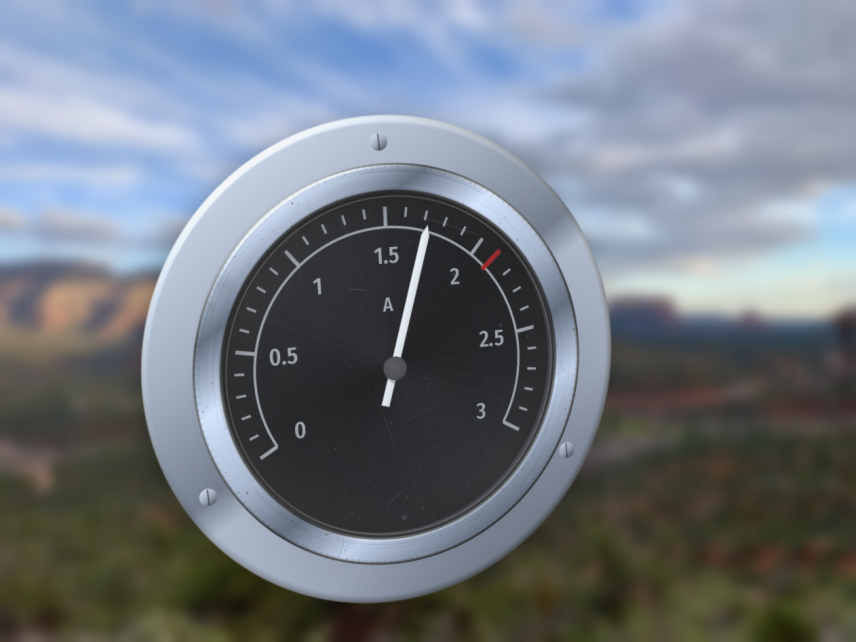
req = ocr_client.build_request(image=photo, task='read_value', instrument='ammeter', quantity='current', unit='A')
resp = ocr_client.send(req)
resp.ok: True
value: 1.7 A
